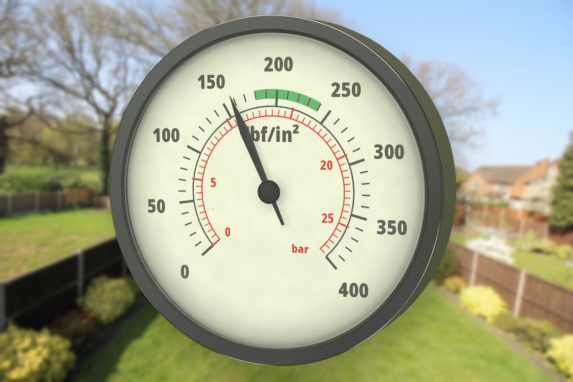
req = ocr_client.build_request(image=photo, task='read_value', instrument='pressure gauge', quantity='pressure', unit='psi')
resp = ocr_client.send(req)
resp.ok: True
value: 160 psi
